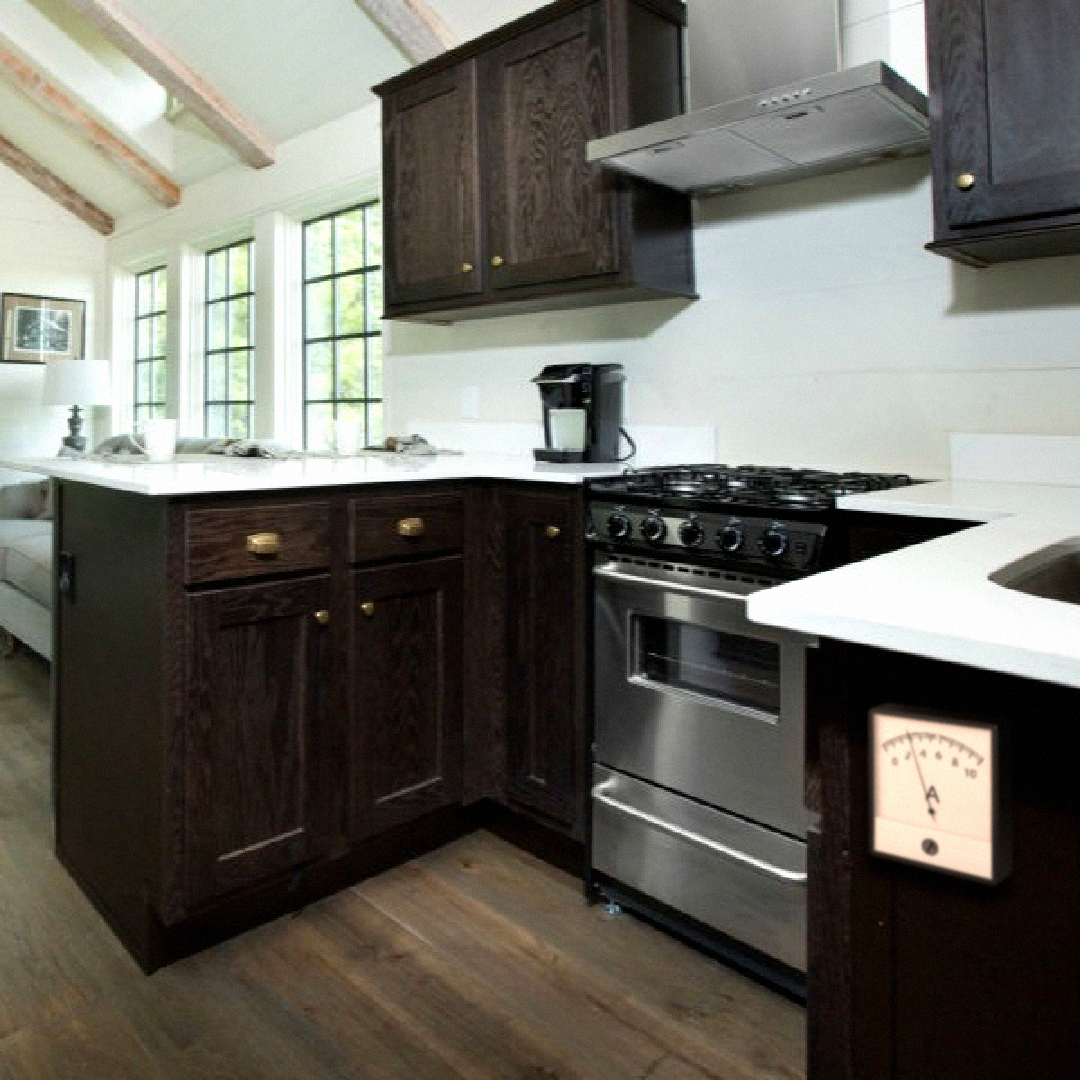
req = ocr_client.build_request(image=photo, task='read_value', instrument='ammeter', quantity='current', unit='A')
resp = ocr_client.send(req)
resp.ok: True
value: 3 A
